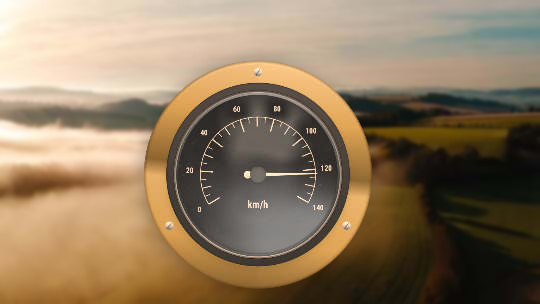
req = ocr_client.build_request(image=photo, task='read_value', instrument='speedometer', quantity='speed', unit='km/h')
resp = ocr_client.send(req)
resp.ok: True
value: 122.5 km/h
